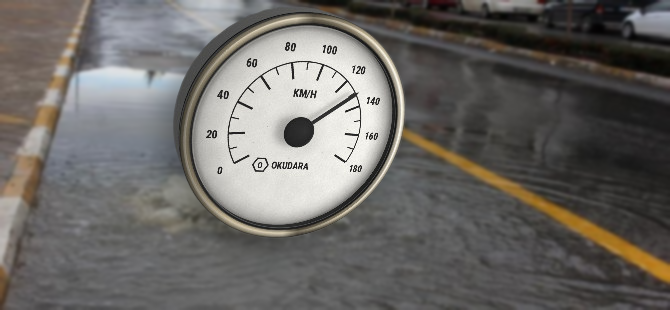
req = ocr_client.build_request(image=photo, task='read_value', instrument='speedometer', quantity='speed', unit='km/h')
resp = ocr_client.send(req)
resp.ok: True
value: 130 km/h
